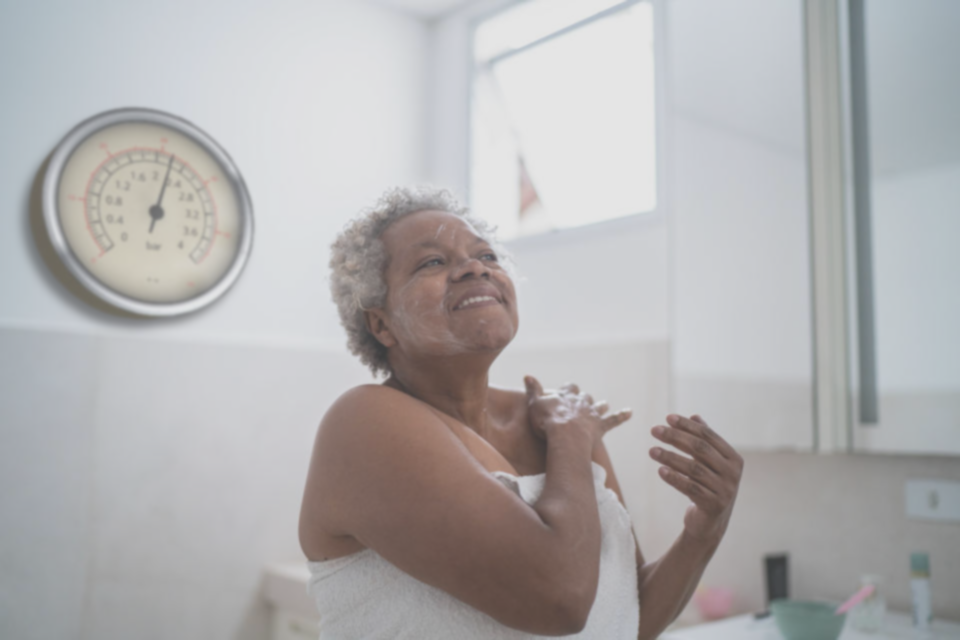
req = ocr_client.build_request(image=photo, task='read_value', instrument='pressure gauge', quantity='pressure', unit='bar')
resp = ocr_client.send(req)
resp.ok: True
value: 2.2 bar
